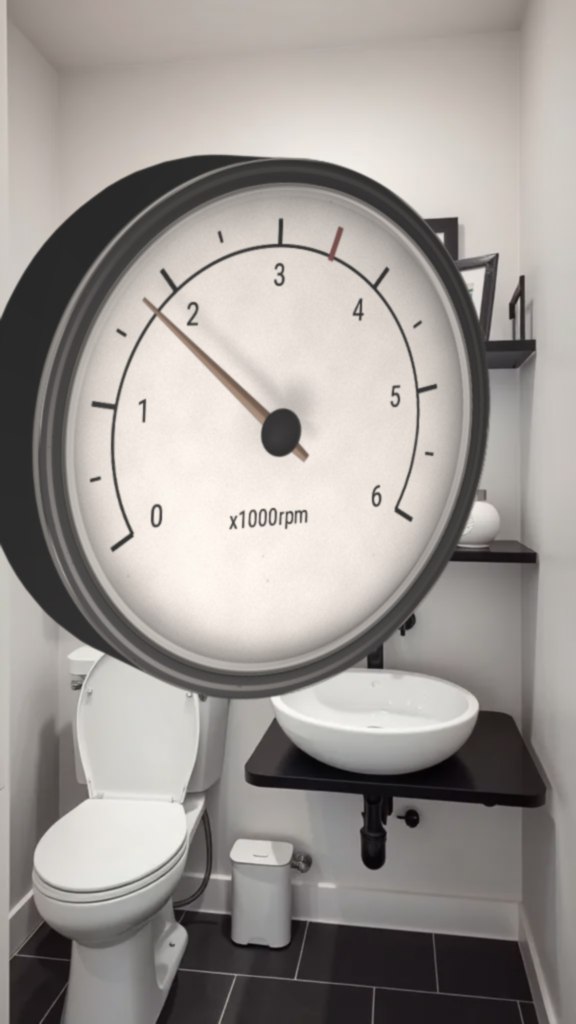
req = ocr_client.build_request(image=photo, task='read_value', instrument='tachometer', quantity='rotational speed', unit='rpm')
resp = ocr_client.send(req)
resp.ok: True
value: 1750 rpm
